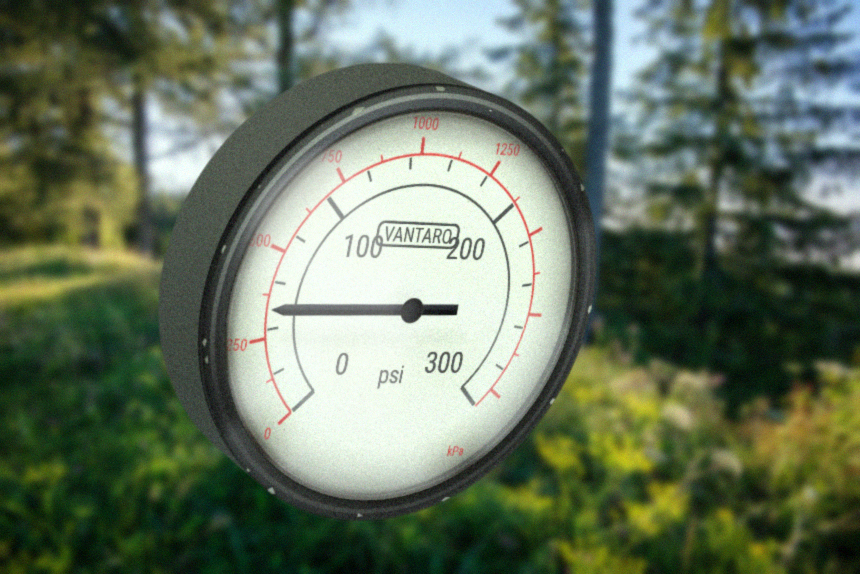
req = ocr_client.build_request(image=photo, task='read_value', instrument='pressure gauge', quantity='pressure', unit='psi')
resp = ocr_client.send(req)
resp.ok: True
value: 50 psi
